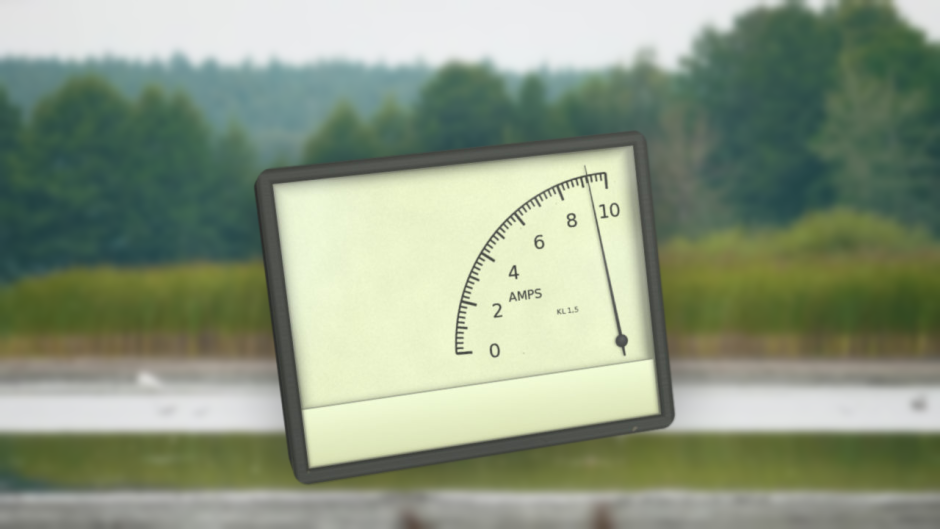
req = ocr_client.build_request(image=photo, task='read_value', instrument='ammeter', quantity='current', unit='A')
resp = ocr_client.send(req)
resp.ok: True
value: 9.2 A
